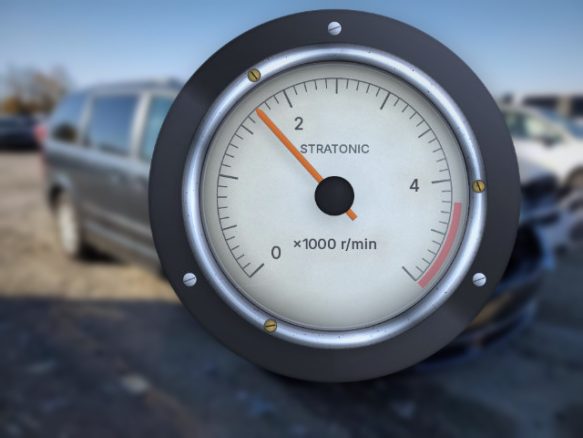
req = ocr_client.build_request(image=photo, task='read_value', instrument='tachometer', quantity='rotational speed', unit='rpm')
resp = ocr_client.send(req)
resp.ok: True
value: 1700 rpm
